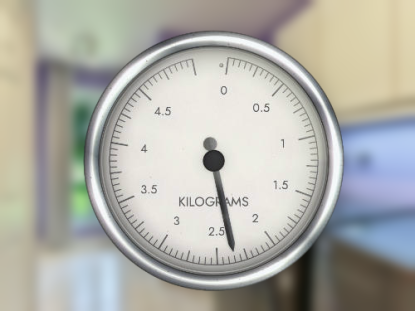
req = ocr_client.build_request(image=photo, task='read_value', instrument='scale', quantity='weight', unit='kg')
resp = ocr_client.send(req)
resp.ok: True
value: 2.35 kg
